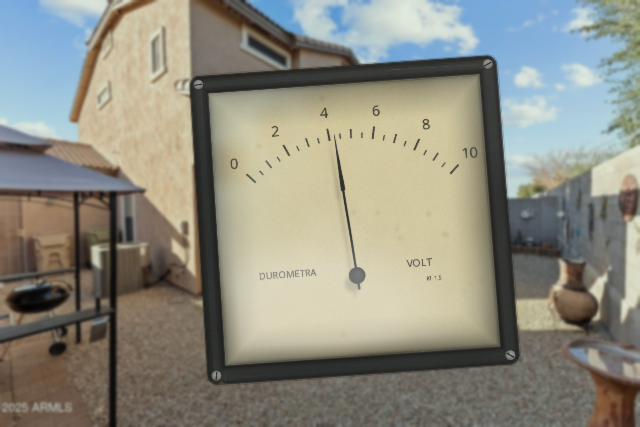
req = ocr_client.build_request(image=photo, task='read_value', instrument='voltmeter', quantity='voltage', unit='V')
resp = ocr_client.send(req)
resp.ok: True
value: 4.25 V
